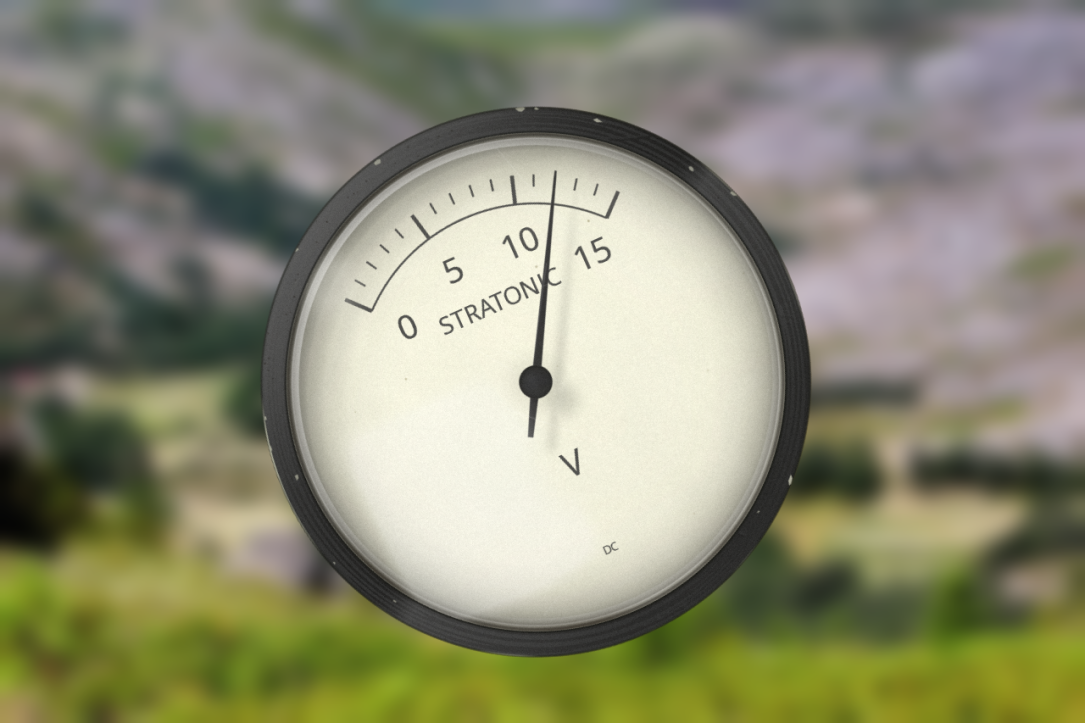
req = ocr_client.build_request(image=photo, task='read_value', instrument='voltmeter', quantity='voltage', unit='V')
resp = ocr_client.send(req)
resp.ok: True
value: 12 V
